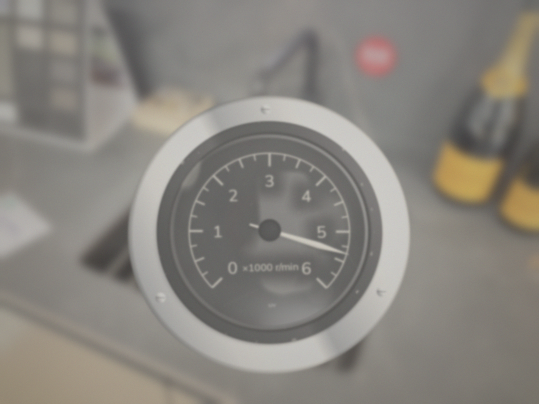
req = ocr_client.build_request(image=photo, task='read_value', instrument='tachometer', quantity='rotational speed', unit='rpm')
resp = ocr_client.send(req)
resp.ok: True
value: 5375 rpm
